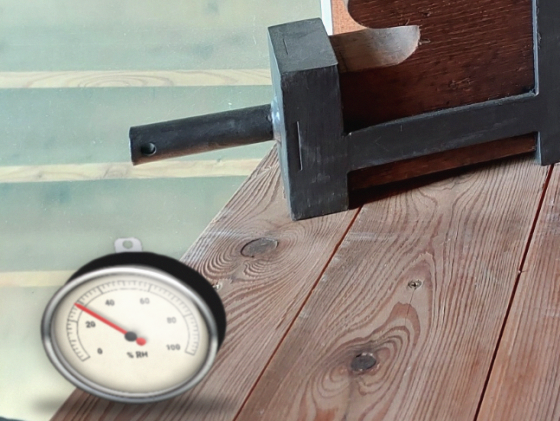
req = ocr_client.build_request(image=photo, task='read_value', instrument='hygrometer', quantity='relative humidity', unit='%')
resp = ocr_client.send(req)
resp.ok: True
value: 30 %
